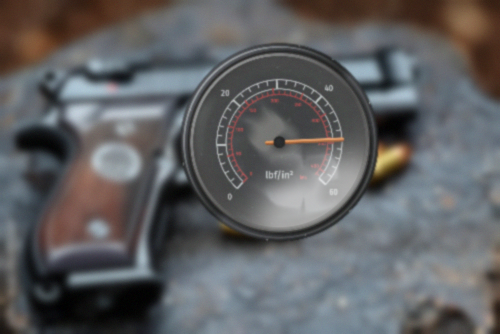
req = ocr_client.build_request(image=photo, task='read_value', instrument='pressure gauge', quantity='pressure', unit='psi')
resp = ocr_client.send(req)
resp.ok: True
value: 50 psi
